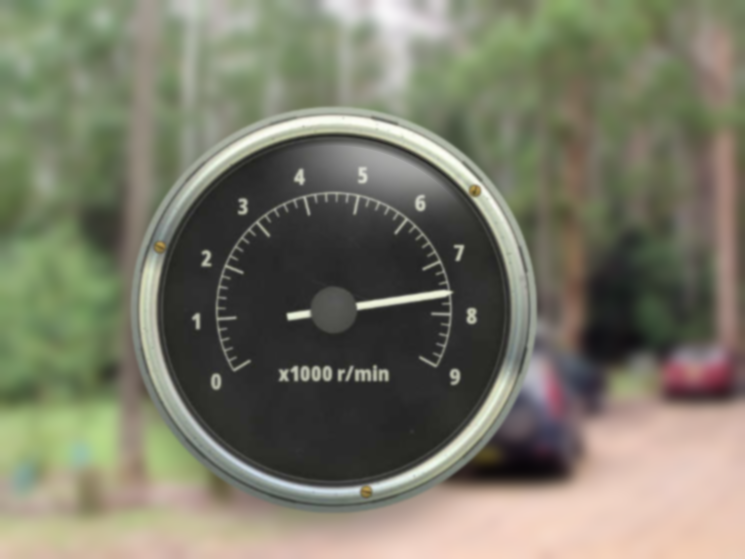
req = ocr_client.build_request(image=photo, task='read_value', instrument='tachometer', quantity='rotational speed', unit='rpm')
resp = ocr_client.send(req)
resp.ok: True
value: 7600 rpm
